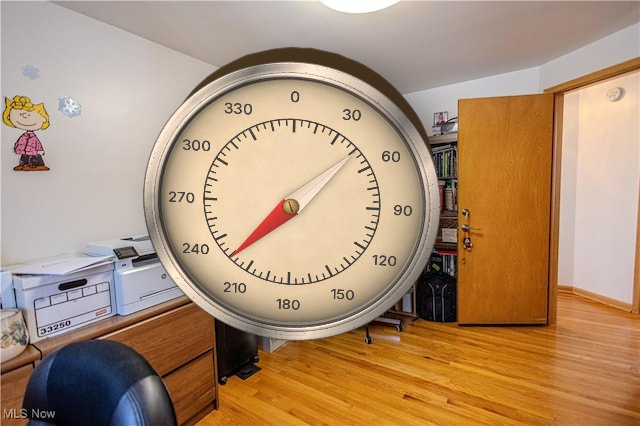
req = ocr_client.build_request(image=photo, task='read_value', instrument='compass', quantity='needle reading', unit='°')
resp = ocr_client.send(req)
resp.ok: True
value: 225 °
